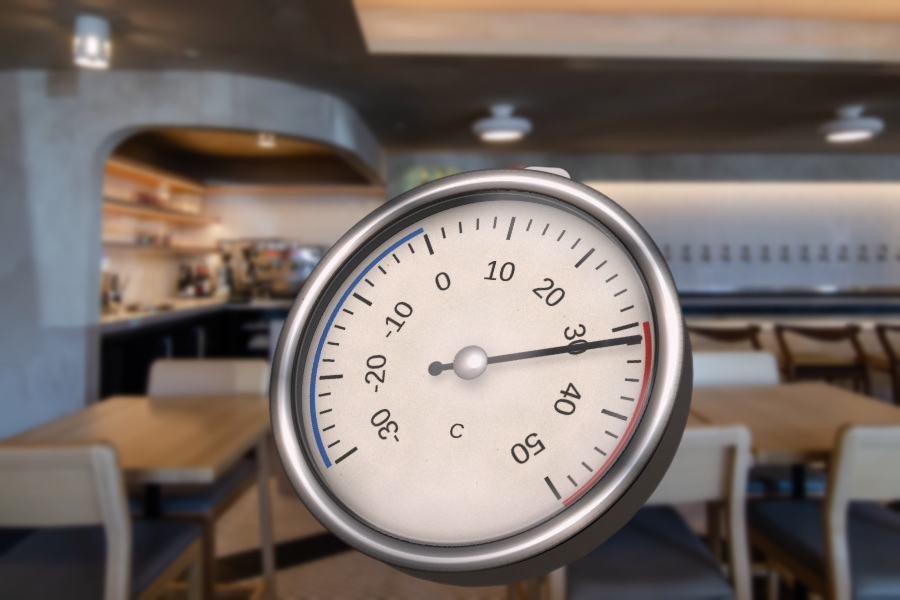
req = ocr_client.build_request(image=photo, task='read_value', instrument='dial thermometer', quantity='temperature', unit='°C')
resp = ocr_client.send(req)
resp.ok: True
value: 32 °C
